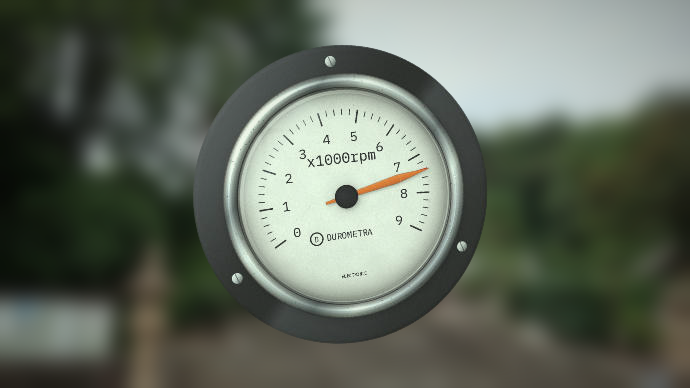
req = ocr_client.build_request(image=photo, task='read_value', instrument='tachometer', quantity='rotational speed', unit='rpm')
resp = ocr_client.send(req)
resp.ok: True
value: 7400 rpm
